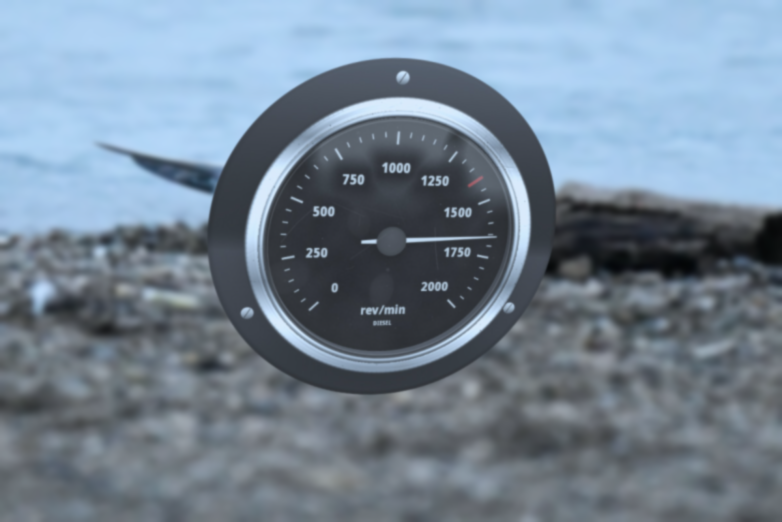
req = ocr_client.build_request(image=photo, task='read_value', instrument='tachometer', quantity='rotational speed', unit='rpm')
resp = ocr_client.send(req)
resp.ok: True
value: 1650 rpm
